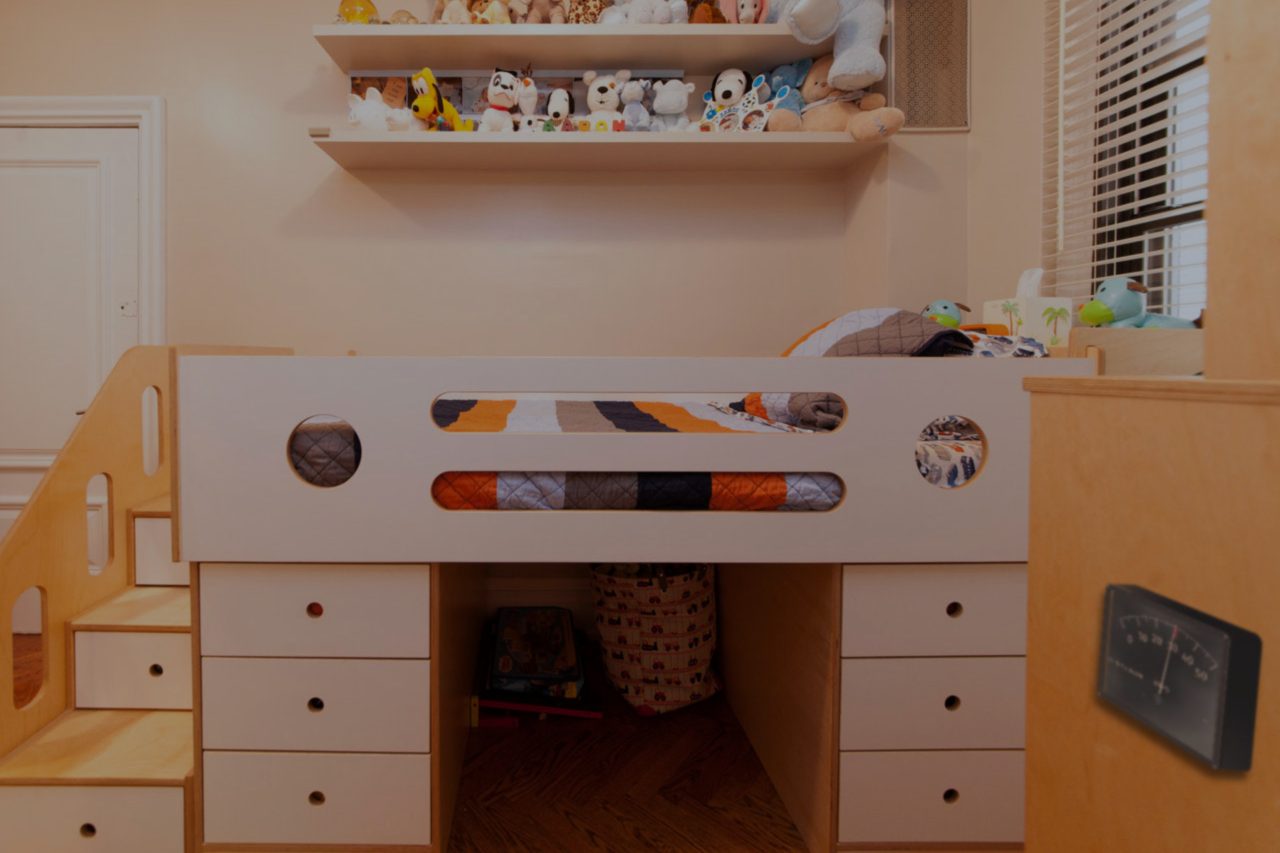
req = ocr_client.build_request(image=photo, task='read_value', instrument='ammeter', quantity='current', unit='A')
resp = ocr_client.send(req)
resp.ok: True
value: 30 A
